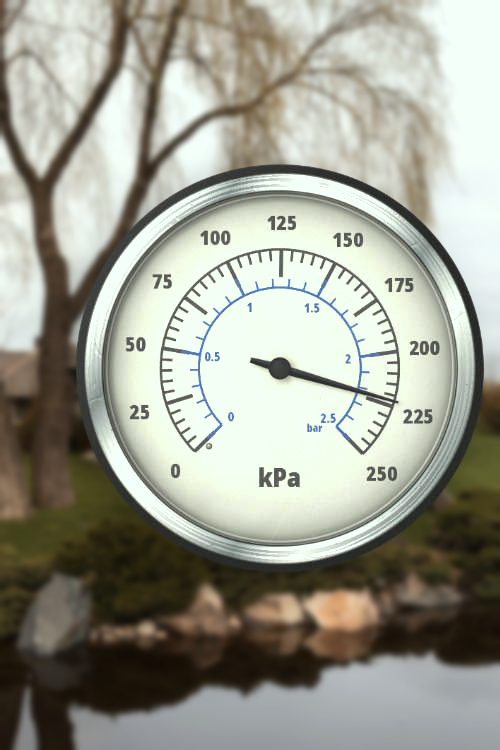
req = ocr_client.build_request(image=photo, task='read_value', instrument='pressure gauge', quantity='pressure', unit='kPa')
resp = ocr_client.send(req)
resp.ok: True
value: 222.5 kPa
